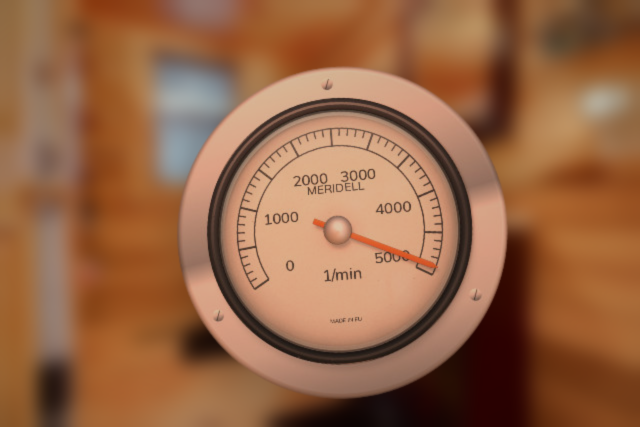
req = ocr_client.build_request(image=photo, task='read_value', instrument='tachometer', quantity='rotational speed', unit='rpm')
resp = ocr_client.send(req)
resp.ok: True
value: 4900 rpm
